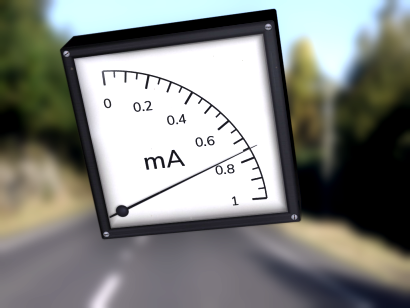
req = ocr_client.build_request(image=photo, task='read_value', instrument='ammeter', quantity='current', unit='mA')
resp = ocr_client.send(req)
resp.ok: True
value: 0.75 mA
